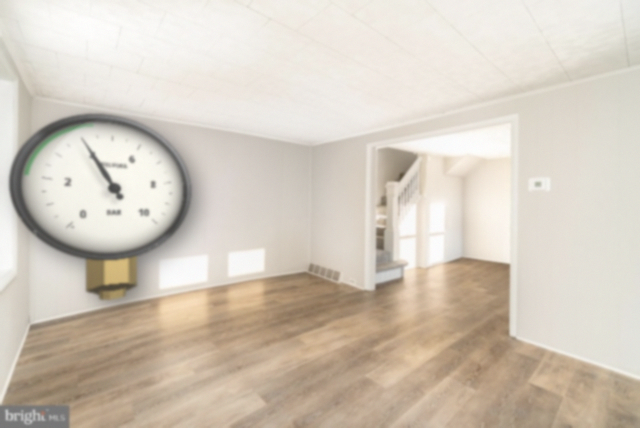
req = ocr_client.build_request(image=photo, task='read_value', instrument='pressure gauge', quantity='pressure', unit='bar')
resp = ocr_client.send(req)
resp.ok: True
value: 4 bar
